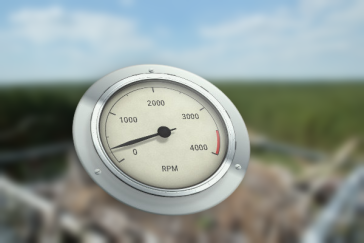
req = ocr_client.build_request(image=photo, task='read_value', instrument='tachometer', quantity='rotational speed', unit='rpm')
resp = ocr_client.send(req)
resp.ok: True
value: 250 rpm
